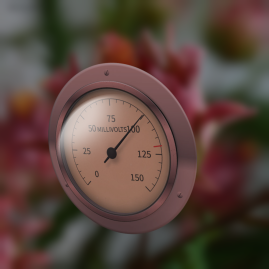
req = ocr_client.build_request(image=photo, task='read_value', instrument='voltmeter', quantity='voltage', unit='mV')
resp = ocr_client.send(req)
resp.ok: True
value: 100 mV
